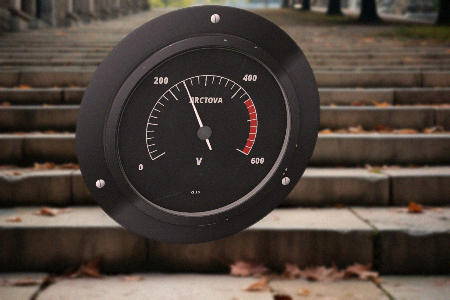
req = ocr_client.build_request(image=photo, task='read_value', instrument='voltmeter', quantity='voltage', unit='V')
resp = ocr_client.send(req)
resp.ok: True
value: 240 V
